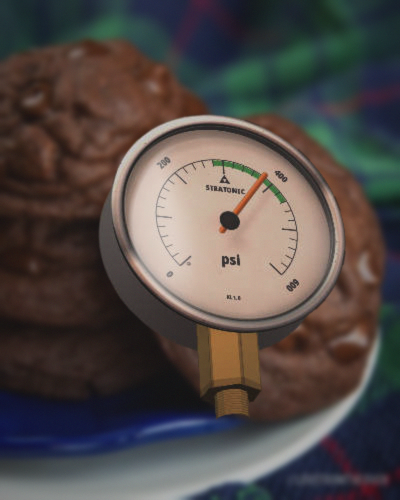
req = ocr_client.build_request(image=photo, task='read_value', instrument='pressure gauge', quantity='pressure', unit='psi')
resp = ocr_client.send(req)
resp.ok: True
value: 380 psi
